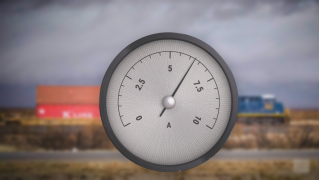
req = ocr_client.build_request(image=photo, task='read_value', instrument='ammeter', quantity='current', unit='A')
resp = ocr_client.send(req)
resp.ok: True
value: 6.25 A
